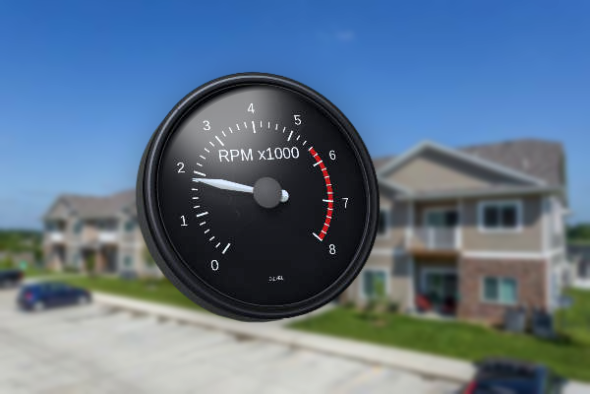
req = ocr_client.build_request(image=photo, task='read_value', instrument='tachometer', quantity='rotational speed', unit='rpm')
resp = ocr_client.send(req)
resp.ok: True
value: 1800 rpm
